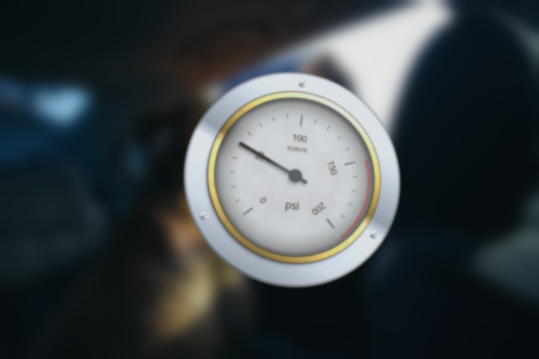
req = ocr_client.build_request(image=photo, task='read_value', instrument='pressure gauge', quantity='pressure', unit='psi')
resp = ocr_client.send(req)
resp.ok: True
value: 50 psi
